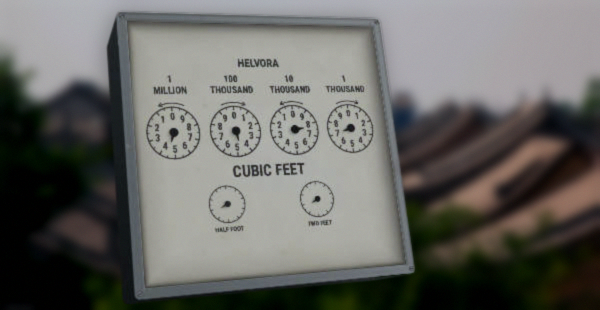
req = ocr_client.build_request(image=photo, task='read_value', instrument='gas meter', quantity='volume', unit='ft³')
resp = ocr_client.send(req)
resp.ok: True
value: 447700 ft³
